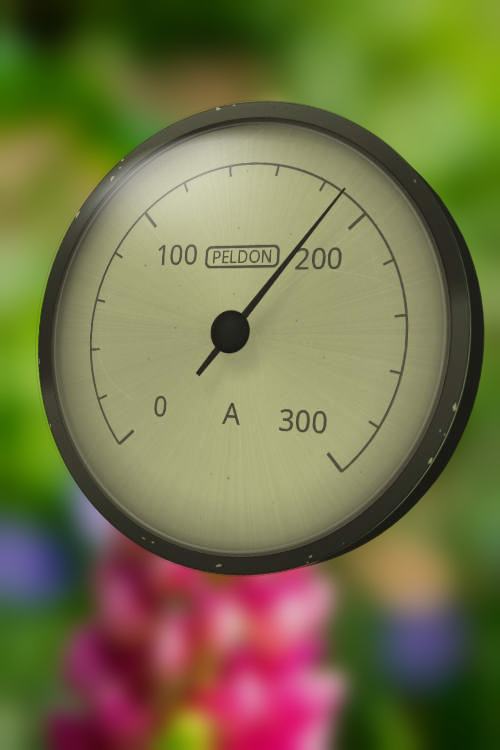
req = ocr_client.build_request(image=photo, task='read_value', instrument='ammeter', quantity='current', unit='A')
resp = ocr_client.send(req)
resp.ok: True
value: 190 A
